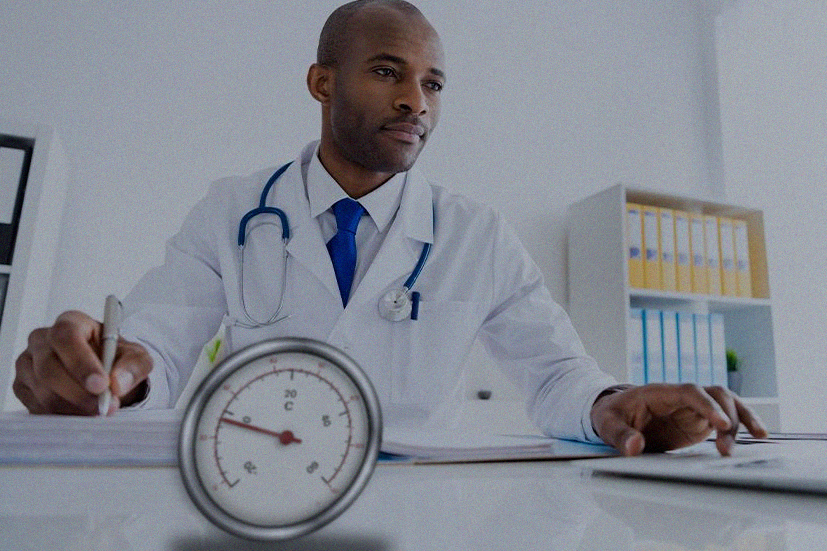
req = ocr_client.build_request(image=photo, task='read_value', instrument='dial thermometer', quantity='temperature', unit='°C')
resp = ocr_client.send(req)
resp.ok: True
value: -2 °C
